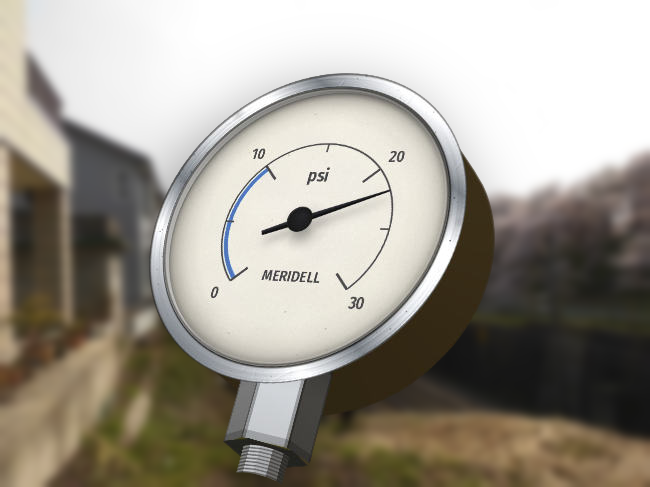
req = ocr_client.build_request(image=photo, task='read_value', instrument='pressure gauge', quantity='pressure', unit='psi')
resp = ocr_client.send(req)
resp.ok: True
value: 22.5 psi
